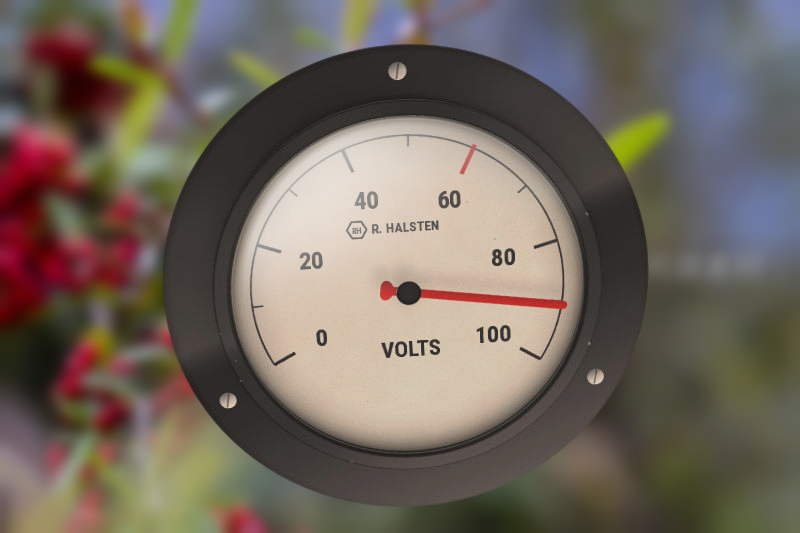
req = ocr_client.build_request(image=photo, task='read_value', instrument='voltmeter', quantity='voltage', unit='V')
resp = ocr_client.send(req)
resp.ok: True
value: 90 V
